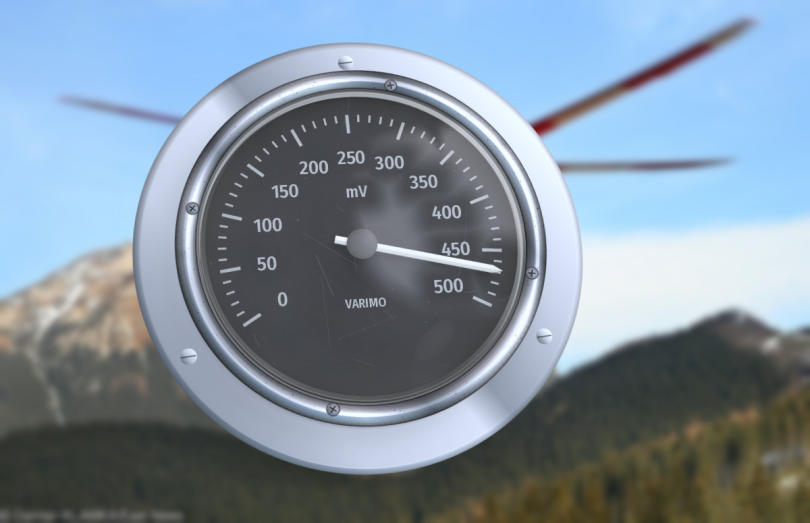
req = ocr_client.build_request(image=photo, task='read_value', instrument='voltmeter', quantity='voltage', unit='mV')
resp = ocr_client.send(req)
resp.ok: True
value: 470 mV
